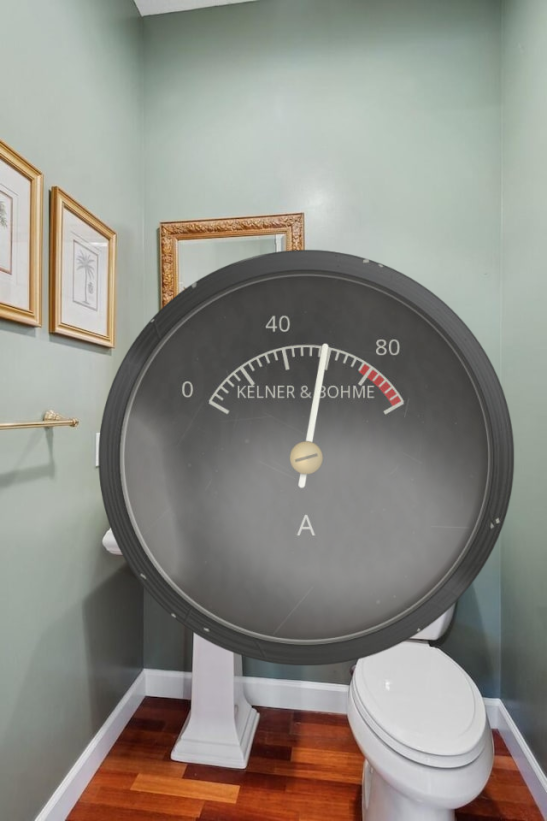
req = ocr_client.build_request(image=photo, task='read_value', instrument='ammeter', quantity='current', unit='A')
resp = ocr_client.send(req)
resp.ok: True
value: 58 A
